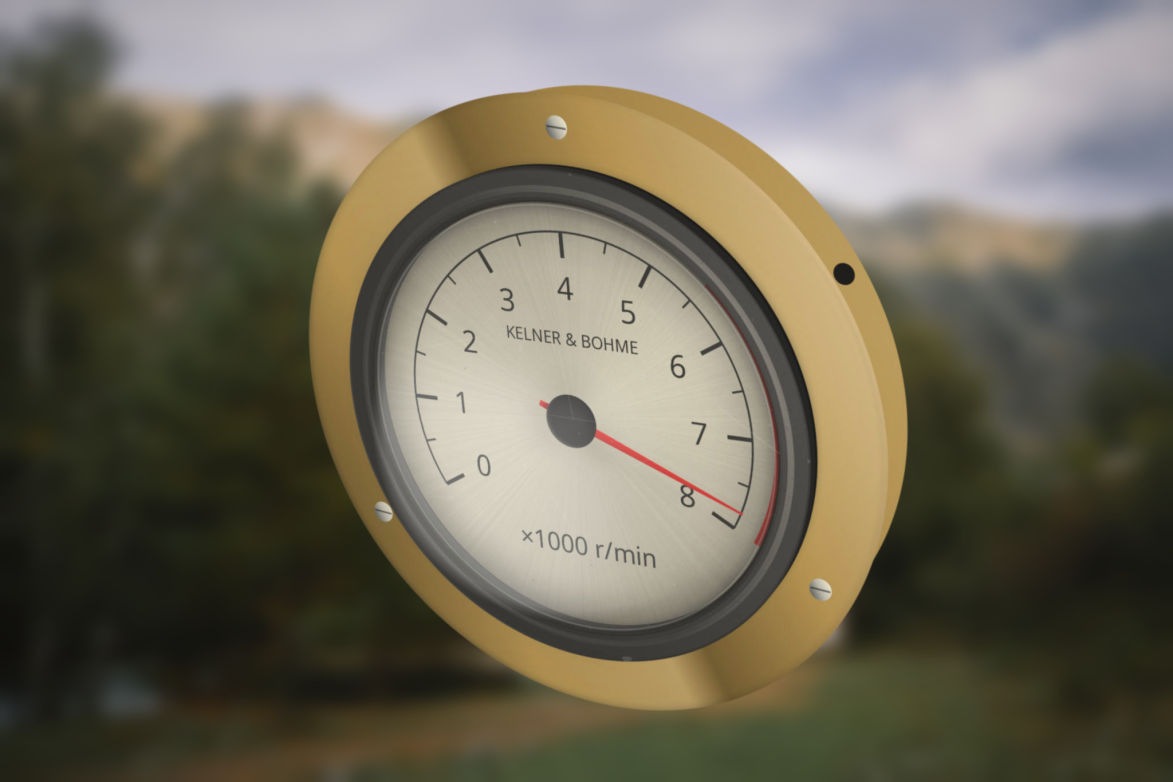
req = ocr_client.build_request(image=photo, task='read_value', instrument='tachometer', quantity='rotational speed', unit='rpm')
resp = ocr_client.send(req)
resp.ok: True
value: 7750 rpm
